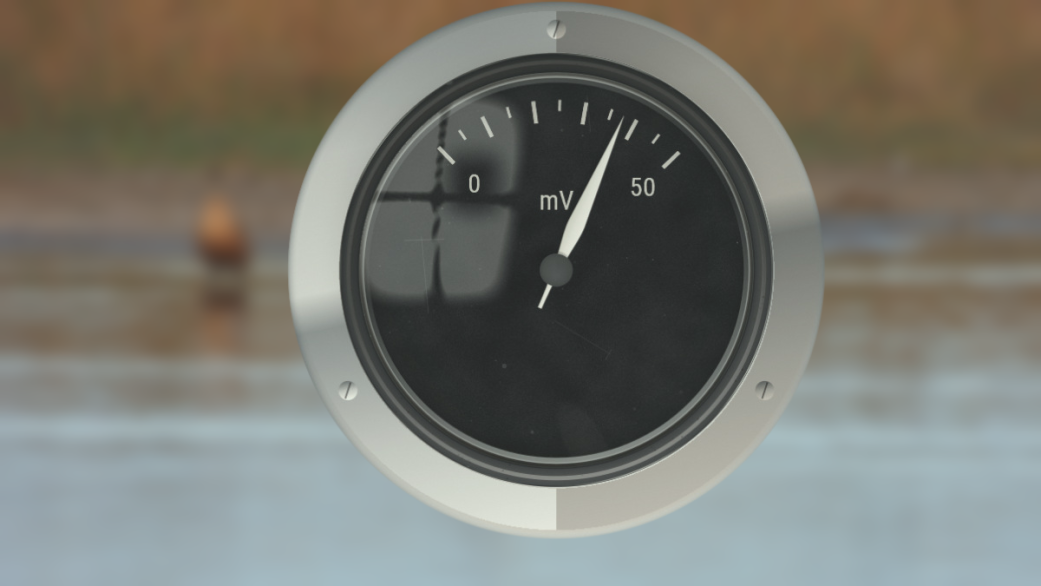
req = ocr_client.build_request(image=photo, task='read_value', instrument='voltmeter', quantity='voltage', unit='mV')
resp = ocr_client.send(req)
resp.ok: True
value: 37.5 mV
